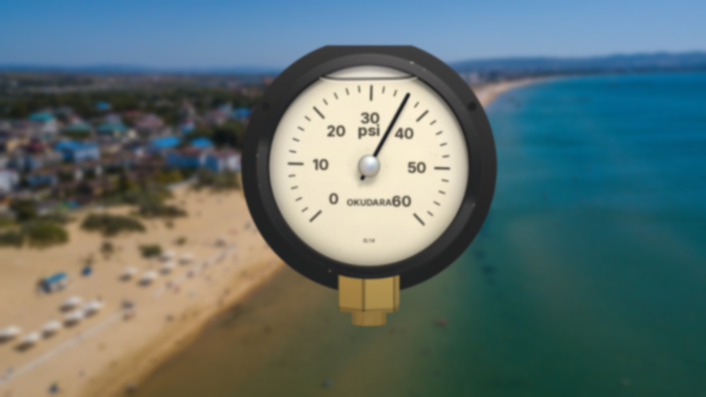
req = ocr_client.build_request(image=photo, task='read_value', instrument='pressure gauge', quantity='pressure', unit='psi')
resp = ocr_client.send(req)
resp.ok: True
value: 36 psi
